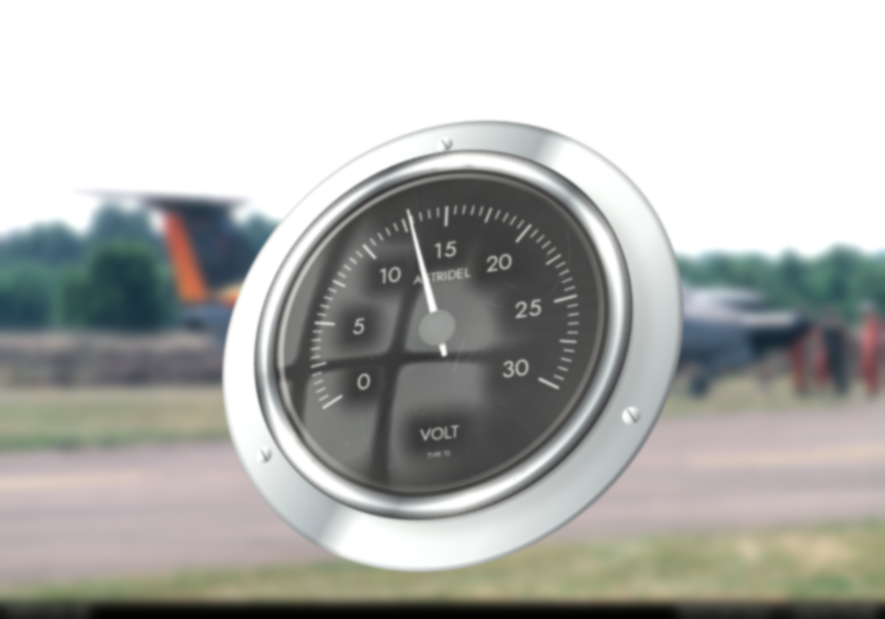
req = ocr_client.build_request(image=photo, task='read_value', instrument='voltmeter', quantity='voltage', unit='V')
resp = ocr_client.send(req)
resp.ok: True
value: 13 V
